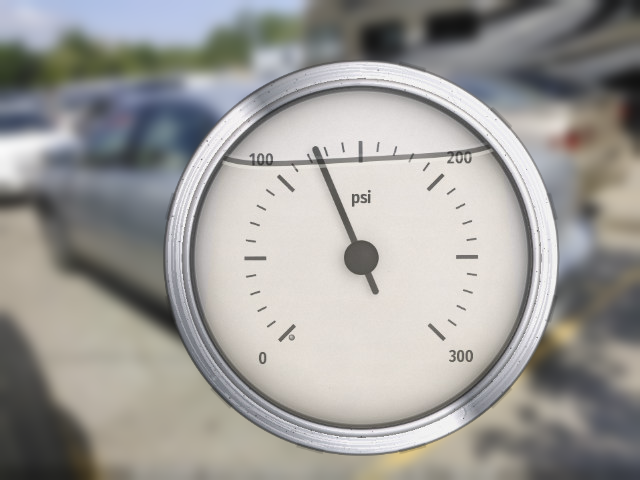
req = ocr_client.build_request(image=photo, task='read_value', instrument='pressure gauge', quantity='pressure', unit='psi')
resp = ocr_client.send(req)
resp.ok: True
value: 125 psi
